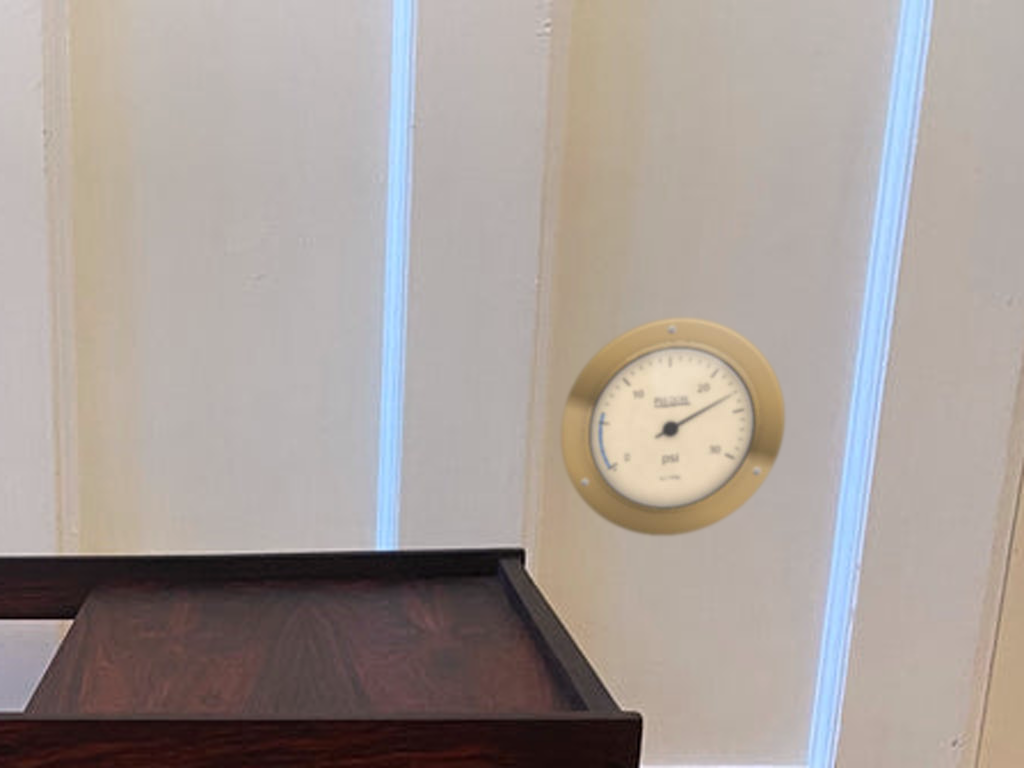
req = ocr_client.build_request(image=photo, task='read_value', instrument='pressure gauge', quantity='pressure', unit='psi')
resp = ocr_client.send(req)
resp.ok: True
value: 23 psi
